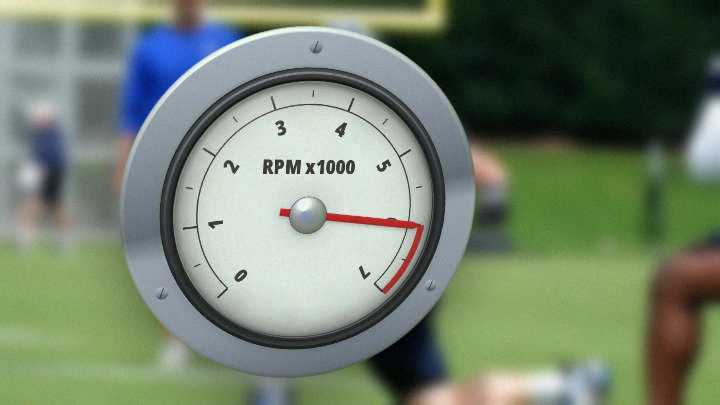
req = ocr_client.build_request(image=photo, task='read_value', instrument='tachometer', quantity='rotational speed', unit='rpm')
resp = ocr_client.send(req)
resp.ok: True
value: 6000 rpm
